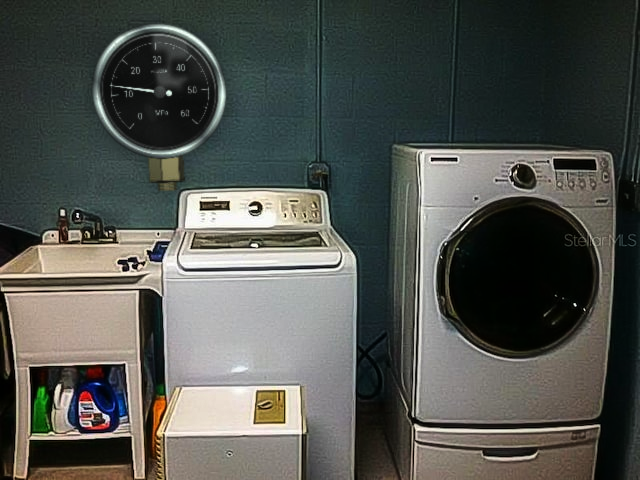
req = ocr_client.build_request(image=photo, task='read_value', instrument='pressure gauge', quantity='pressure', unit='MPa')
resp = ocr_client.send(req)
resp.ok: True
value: 12.5 MPa
